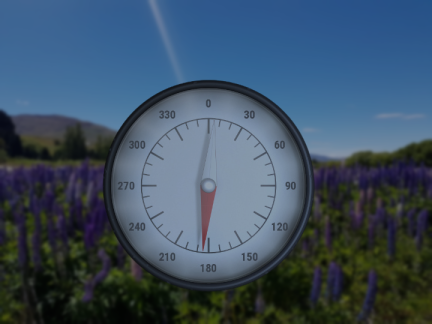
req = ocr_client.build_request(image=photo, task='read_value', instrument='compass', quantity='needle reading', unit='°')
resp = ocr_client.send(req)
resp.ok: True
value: 185 °
